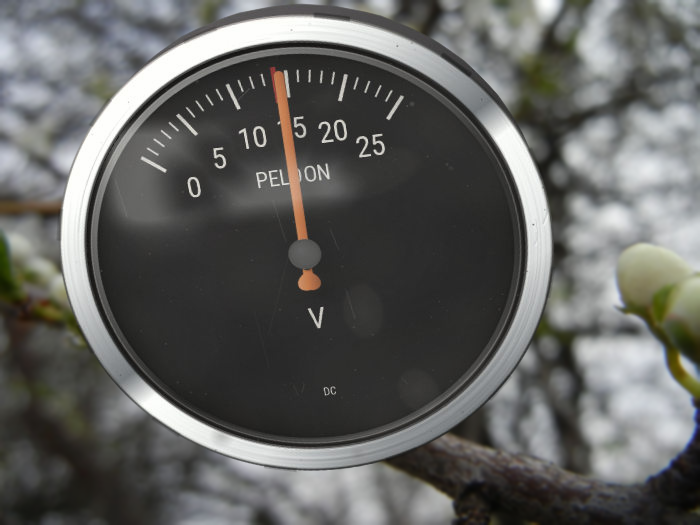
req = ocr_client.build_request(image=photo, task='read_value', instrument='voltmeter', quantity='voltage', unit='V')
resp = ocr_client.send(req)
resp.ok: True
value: 14.5 V
